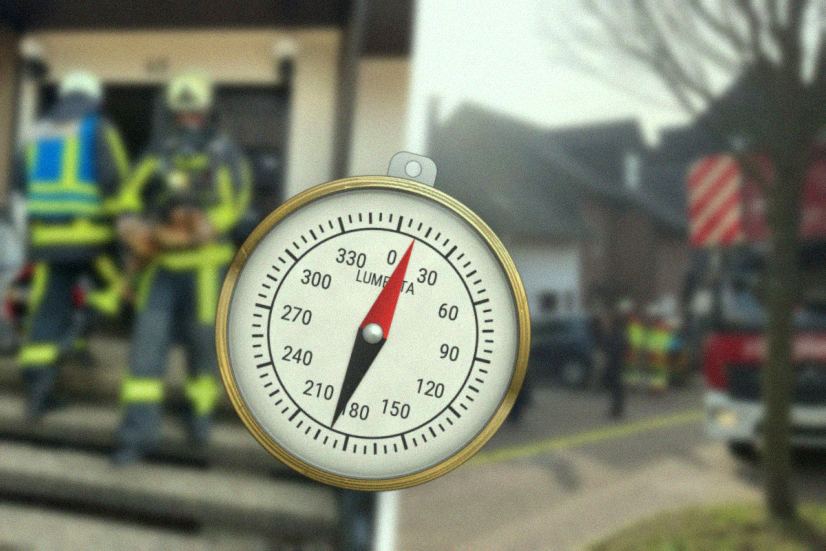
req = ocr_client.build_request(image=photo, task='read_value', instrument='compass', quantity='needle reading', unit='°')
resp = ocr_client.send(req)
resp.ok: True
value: 10 °
